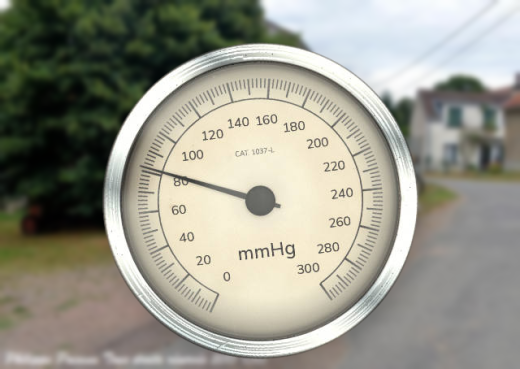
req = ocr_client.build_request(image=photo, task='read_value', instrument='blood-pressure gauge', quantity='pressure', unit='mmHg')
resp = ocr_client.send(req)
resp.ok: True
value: 82 mmHg
